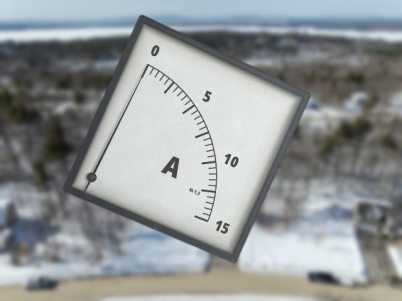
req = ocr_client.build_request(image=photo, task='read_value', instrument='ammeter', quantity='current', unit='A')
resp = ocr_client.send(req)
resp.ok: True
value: 0 A
